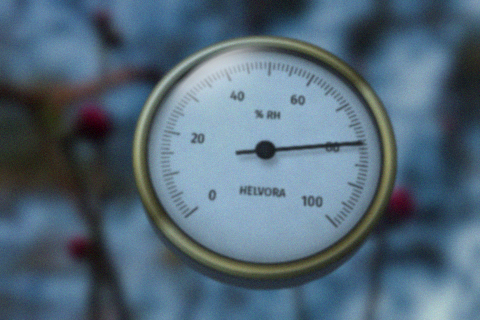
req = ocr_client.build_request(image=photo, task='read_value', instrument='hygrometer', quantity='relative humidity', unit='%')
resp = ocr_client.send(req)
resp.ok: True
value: 80 %
